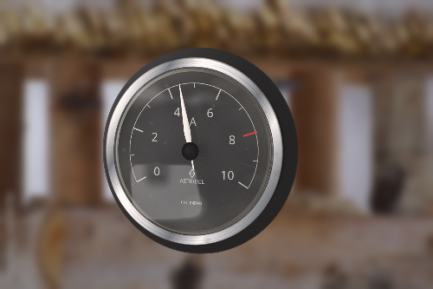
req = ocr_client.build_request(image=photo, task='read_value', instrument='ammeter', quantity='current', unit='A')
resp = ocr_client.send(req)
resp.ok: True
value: 4.5 A
